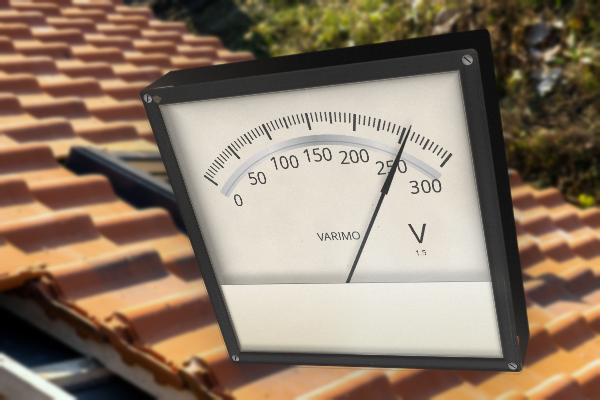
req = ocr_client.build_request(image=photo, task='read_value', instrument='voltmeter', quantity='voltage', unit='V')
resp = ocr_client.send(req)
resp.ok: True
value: 255 V
